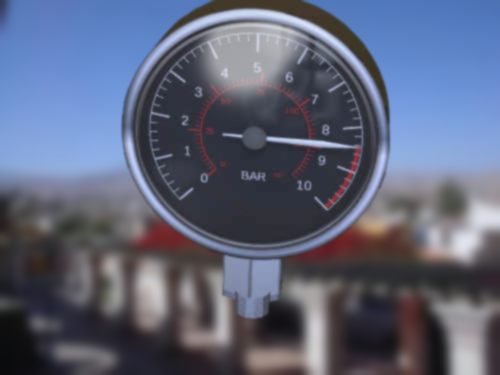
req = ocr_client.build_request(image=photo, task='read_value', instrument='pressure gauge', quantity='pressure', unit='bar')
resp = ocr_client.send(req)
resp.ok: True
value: 8.4 bar
